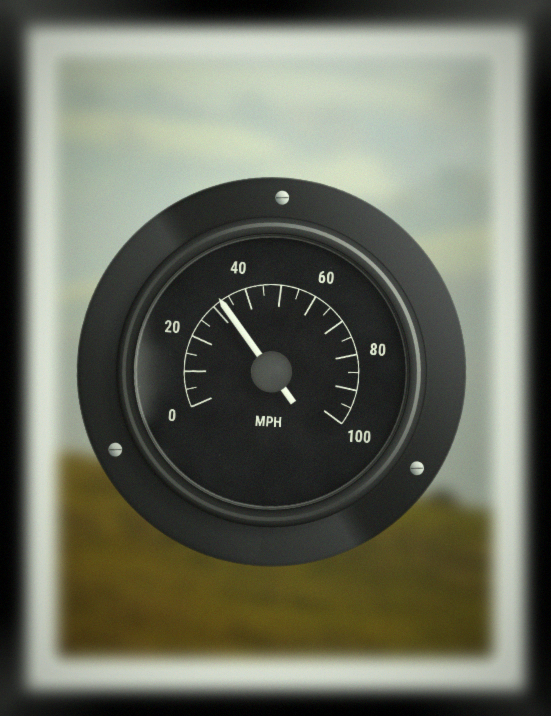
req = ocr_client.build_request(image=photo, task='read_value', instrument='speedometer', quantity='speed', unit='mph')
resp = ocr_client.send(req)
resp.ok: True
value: 32.5 mph
